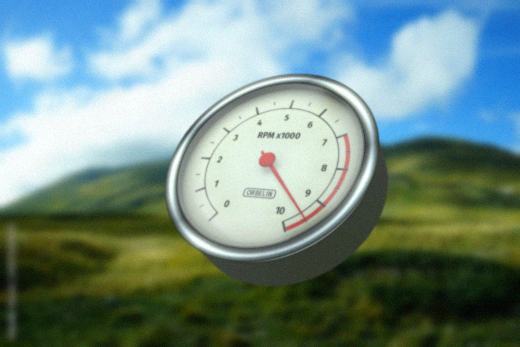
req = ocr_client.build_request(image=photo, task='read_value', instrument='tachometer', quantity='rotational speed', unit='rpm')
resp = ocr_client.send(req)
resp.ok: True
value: 9500 rpm
